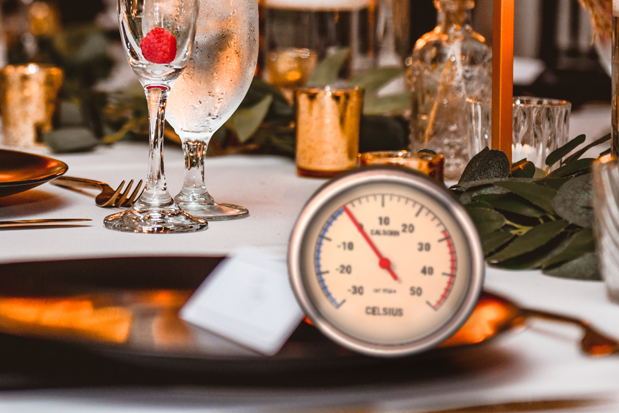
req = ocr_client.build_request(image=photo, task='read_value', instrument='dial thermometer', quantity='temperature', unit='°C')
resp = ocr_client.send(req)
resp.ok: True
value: 0 °C
